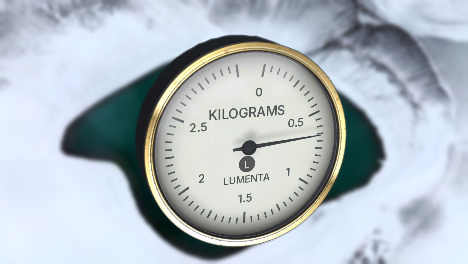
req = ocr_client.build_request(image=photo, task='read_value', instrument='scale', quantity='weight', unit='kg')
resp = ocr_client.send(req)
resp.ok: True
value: 0.65 kg
